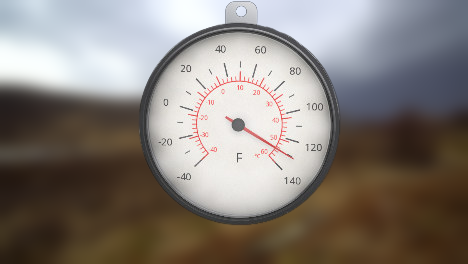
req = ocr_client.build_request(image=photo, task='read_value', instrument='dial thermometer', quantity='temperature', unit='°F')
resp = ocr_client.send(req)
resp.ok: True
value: 130 °F
